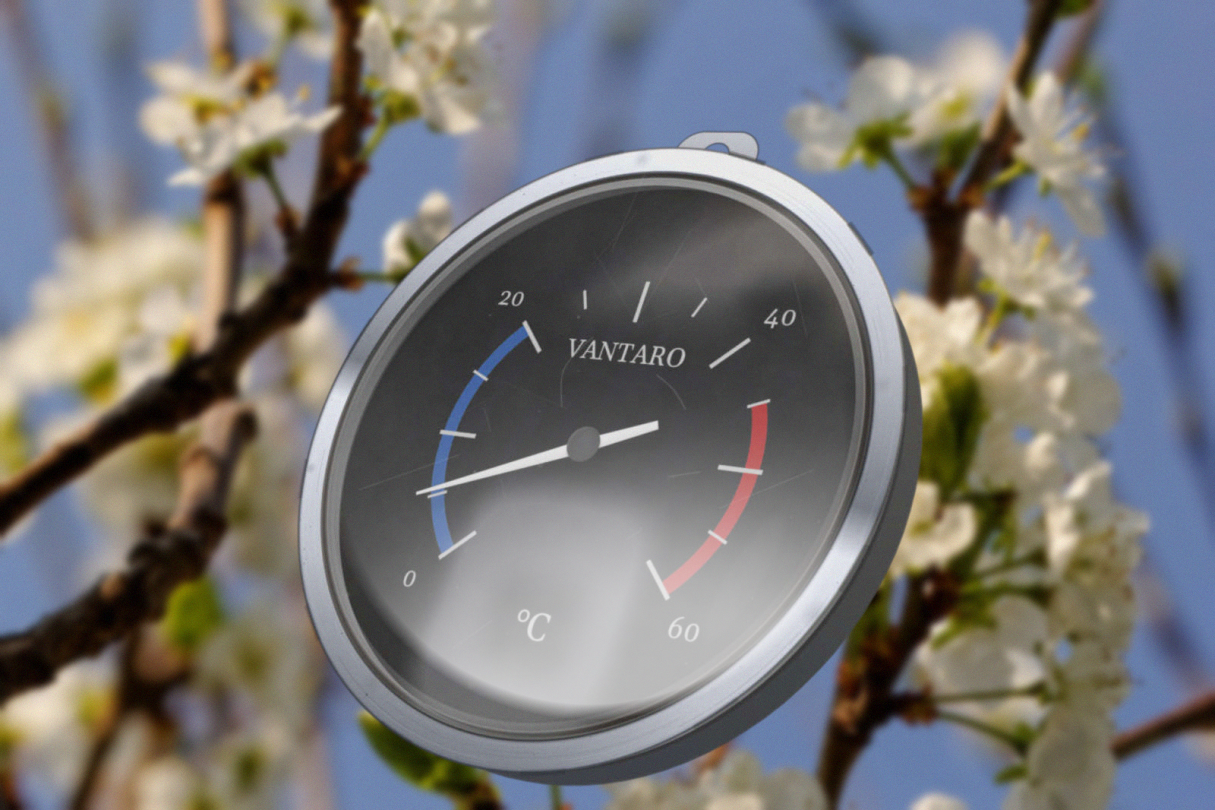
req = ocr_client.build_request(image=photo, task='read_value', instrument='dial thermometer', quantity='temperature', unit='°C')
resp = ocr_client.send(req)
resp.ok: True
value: 5 °C
